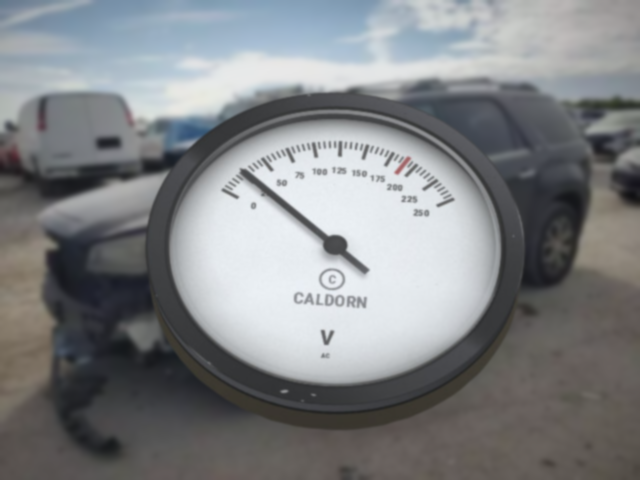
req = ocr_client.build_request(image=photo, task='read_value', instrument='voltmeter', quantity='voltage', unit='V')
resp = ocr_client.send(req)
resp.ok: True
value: 25 V
